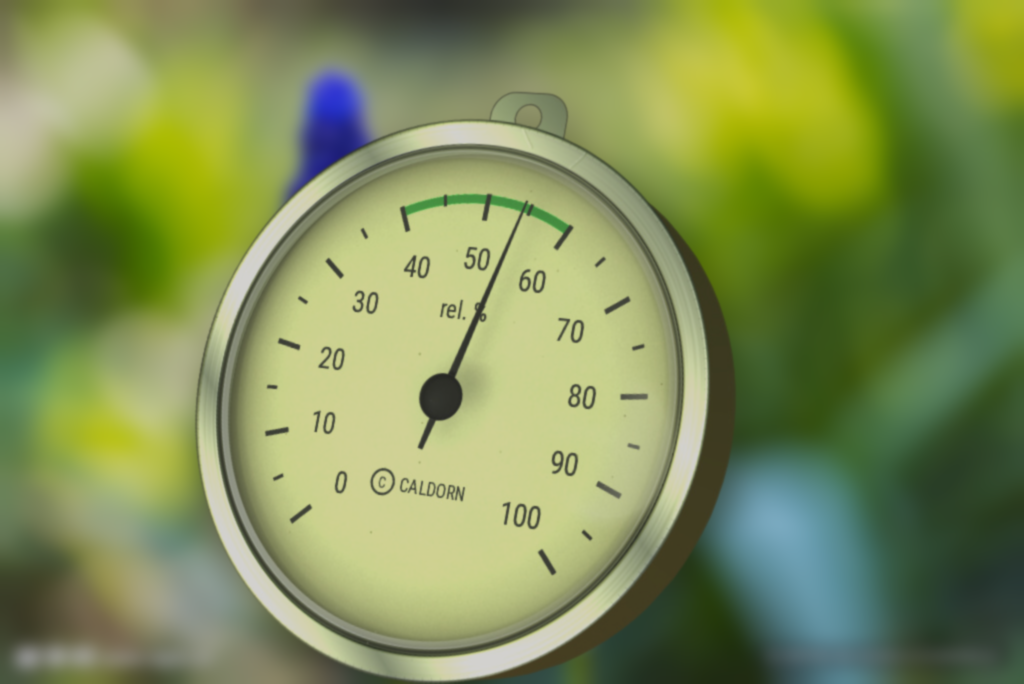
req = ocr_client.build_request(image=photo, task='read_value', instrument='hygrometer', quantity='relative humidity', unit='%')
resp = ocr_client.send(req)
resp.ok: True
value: 55 %
